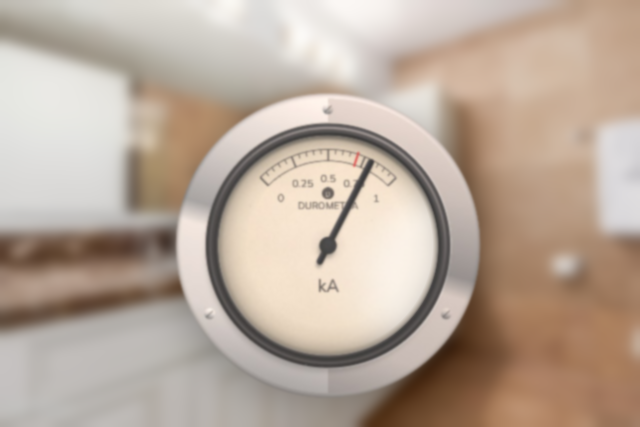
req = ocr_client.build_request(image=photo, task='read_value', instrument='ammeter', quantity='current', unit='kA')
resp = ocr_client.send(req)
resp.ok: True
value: 0.8 kA
